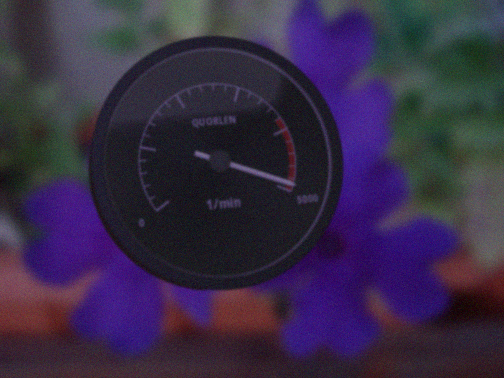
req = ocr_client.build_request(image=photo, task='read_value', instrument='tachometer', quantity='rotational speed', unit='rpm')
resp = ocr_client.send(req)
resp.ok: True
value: 4900 rpm
